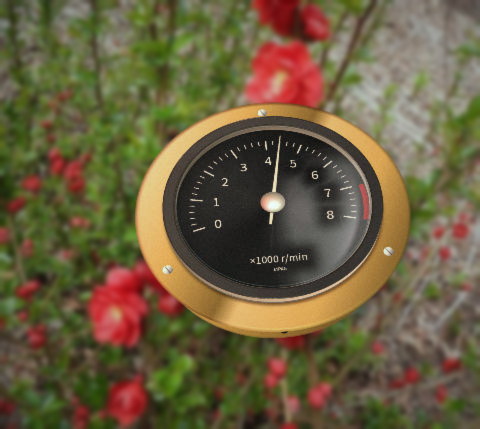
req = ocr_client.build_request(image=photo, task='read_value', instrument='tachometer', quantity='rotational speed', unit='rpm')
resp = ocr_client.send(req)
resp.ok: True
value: 4400 rpm
